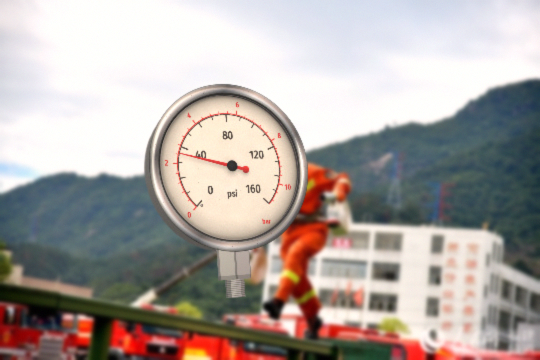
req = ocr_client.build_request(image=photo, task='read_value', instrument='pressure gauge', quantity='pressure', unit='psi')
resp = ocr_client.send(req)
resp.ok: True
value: 35 psi
